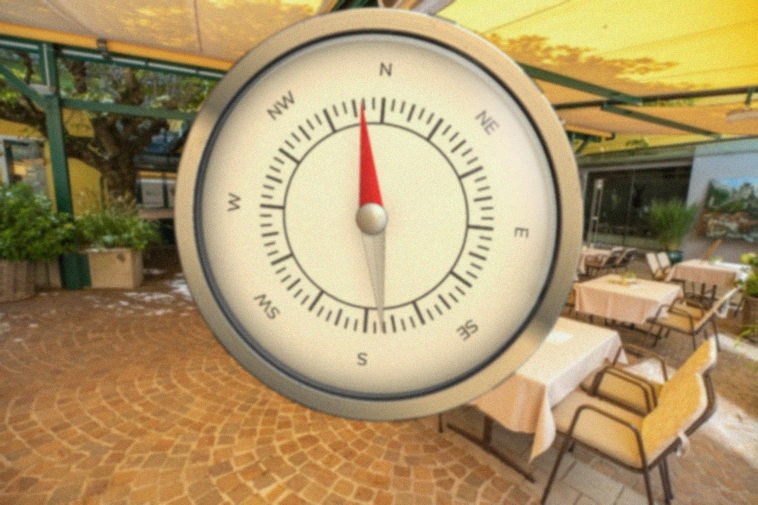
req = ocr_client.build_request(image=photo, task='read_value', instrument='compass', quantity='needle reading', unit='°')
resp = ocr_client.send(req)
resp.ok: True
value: 350 °
